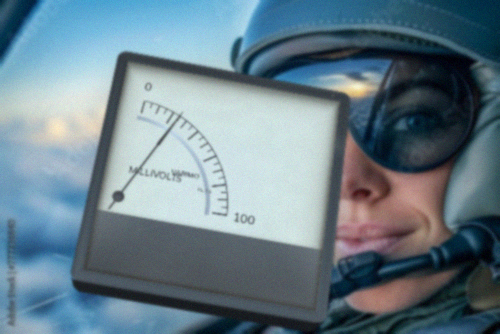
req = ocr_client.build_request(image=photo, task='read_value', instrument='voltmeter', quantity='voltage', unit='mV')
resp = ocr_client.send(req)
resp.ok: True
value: 25 mV
